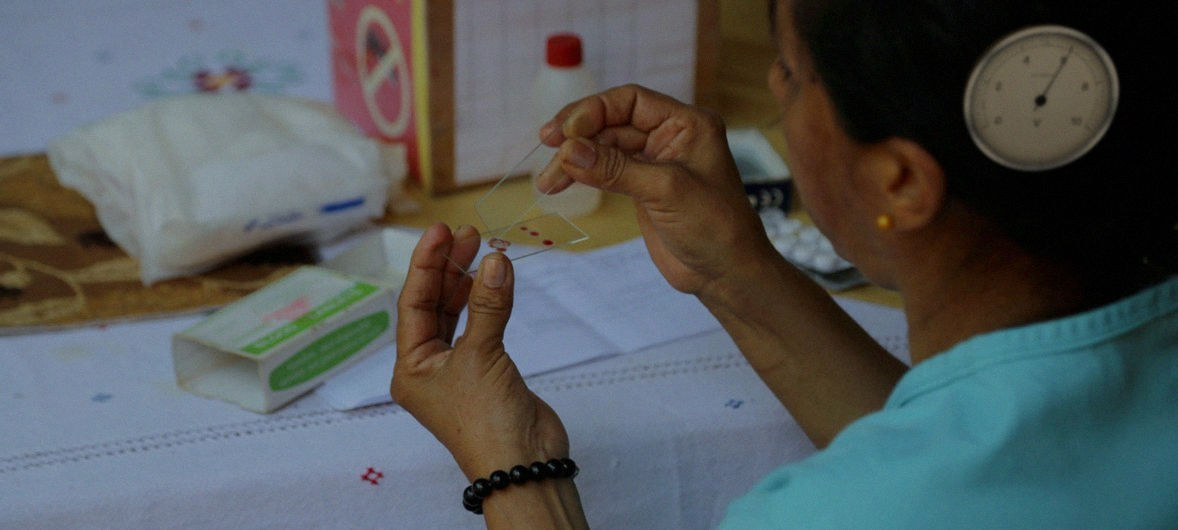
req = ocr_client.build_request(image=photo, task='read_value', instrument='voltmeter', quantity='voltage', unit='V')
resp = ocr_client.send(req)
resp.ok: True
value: 6 V
